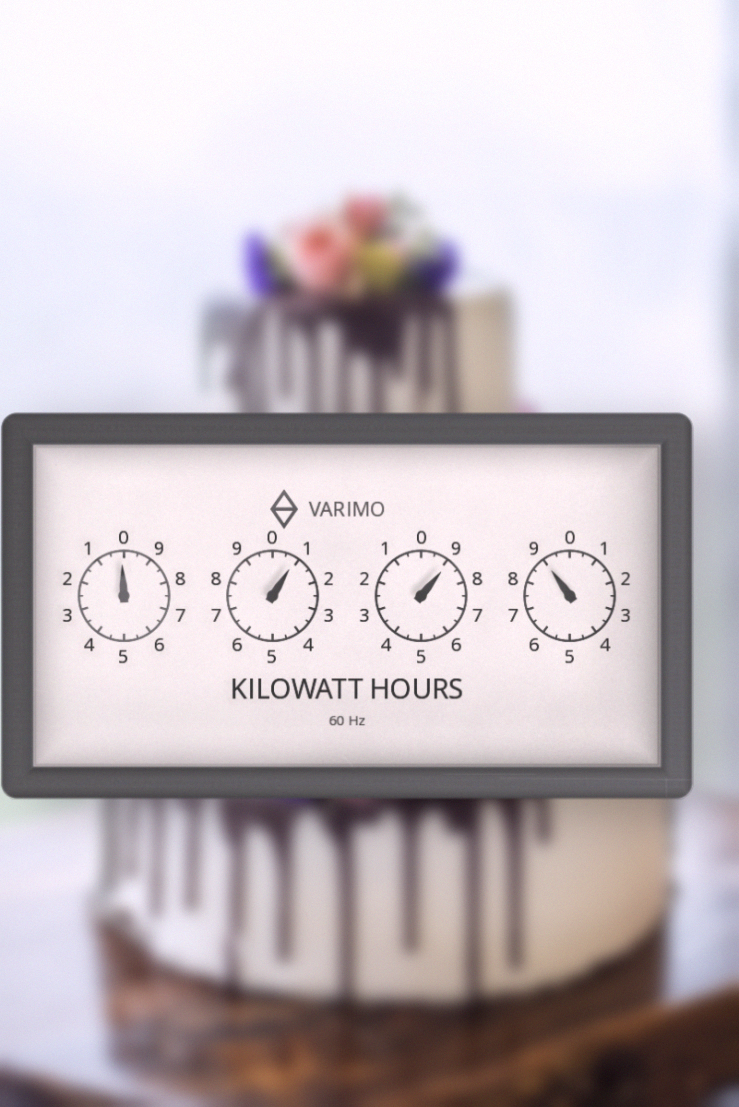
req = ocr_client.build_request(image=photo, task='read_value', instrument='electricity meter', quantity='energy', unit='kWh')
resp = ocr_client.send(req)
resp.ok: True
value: 89 kWh
